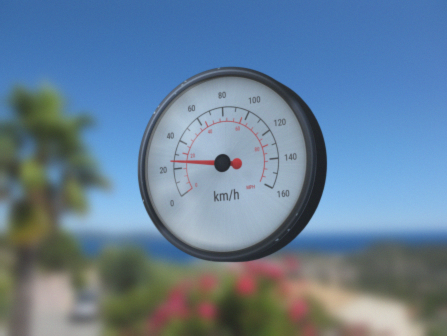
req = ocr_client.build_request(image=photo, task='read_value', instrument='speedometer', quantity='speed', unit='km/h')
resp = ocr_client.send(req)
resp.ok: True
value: 25 km/h
